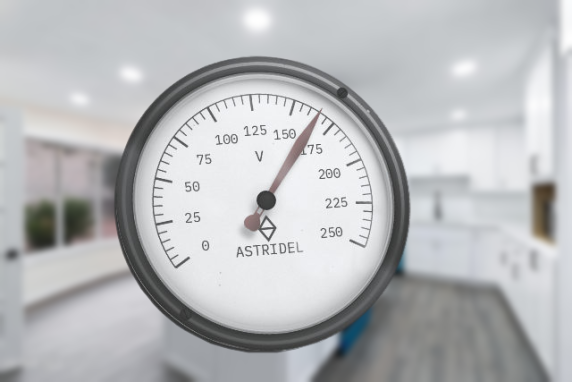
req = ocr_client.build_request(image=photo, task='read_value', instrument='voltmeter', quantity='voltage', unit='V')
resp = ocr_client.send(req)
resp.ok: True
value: 165 V
